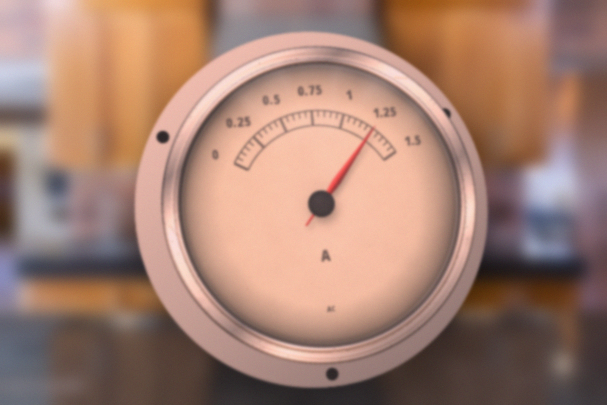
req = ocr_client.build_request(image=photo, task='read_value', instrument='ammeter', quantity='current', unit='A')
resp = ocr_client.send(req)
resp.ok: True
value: 1.25 A
